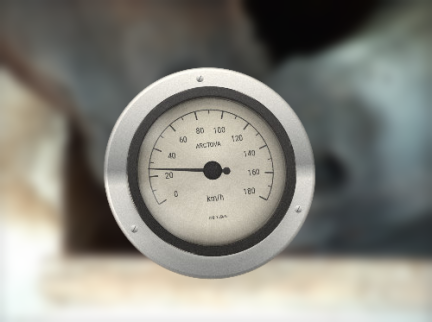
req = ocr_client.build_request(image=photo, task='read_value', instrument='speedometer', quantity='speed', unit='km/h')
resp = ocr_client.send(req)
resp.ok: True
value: 25 km/h
